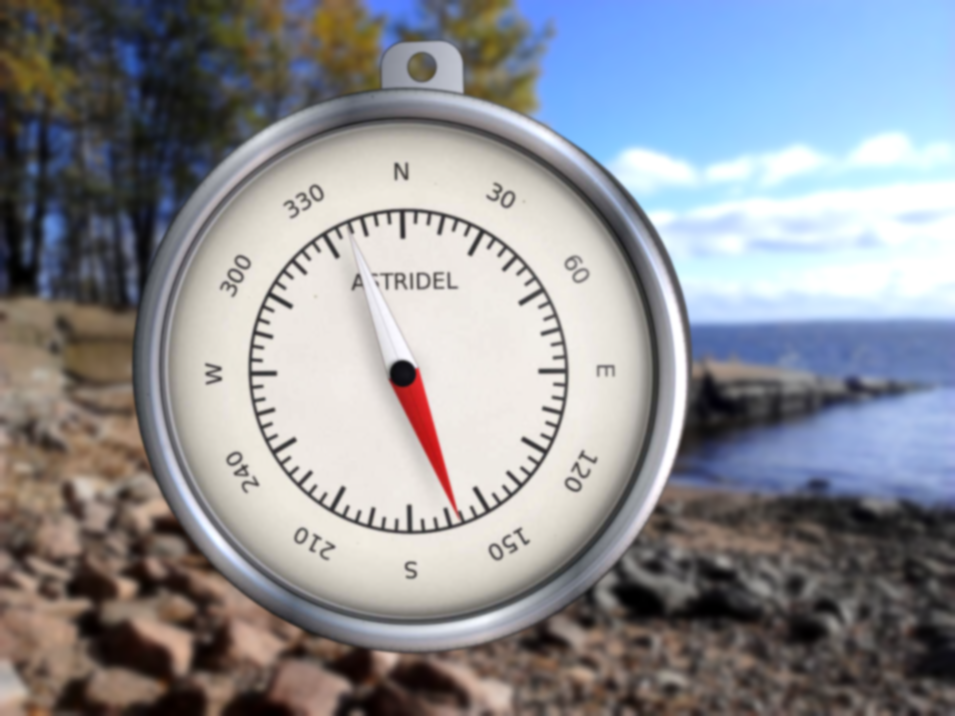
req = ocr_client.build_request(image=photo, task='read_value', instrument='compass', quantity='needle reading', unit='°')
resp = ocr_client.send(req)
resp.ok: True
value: 160 °
